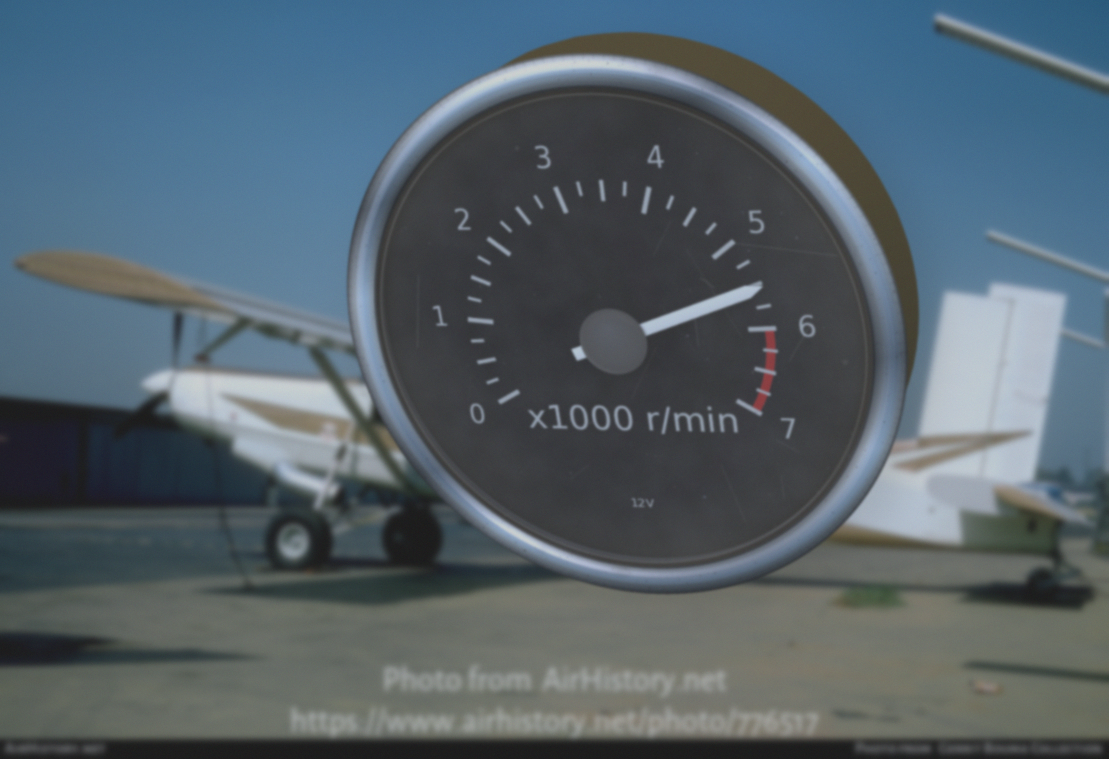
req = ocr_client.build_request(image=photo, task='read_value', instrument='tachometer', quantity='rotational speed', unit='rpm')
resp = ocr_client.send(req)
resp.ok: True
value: 5500 rpm
